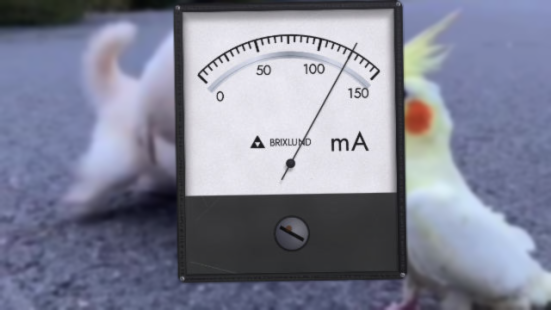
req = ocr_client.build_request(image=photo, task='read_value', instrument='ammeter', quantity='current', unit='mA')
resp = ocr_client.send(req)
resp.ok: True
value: 125 mA
